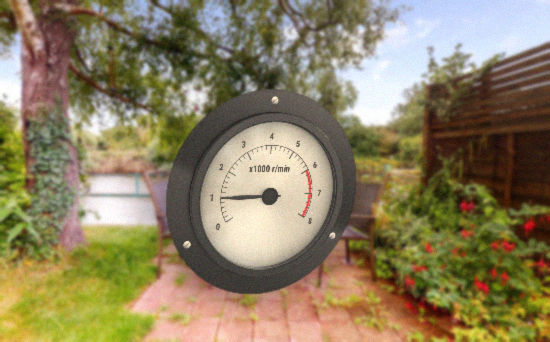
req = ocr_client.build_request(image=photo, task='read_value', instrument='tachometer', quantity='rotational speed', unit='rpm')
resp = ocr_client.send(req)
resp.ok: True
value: 1000 rpm
